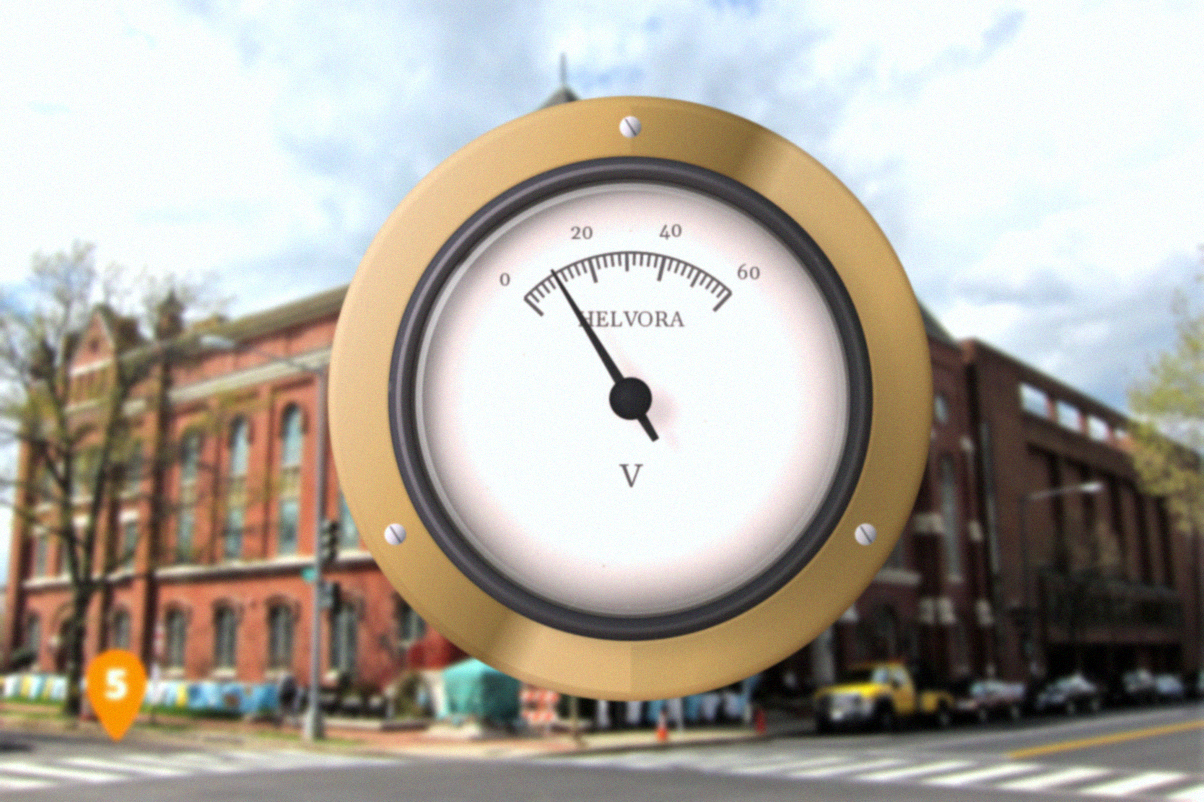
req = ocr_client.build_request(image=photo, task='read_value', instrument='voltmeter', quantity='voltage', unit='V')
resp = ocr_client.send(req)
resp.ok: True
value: 10 V
